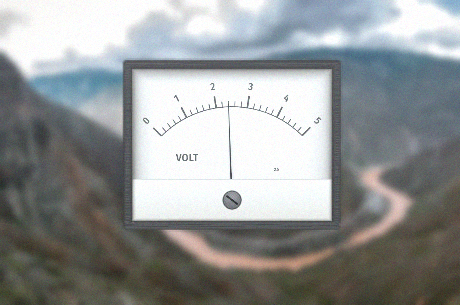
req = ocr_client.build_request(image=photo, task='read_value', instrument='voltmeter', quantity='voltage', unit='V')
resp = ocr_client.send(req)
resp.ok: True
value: 2.4 V
